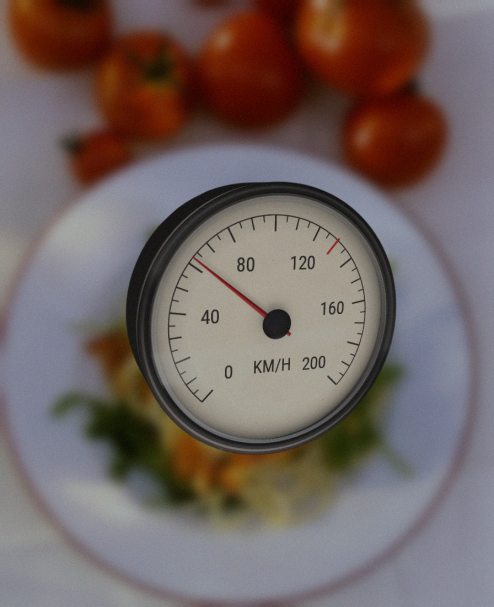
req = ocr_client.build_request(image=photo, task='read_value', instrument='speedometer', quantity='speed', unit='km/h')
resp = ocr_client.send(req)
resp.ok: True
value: 62.5 km/h
